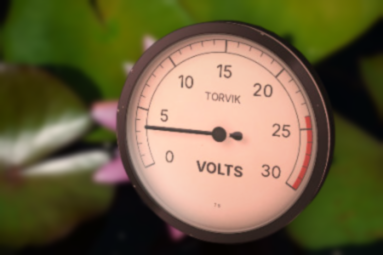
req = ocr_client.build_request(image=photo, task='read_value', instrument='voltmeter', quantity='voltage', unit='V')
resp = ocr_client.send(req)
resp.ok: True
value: 3.5 V
